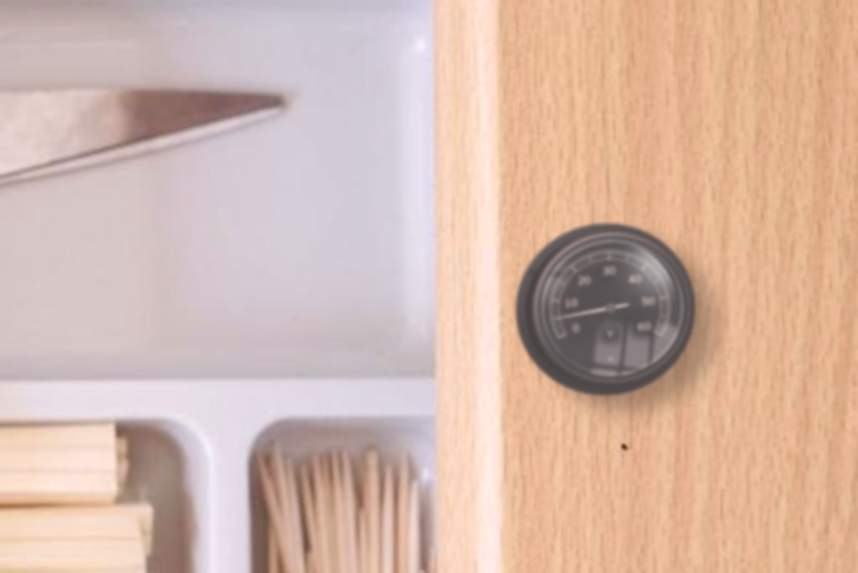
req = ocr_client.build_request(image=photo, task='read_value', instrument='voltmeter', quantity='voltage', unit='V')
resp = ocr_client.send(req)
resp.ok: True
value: 5 V
